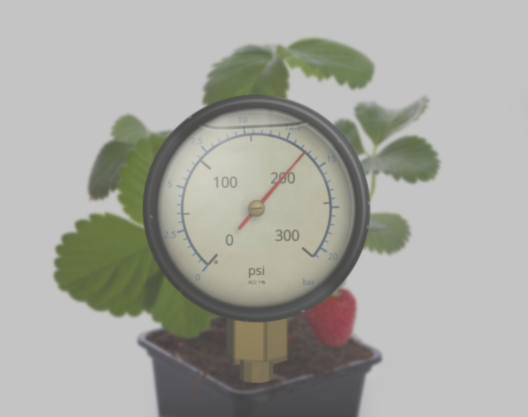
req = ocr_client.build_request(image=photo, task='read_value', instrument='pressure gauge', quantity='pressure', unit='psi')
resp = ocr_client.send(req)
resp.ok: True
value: 200 psi
